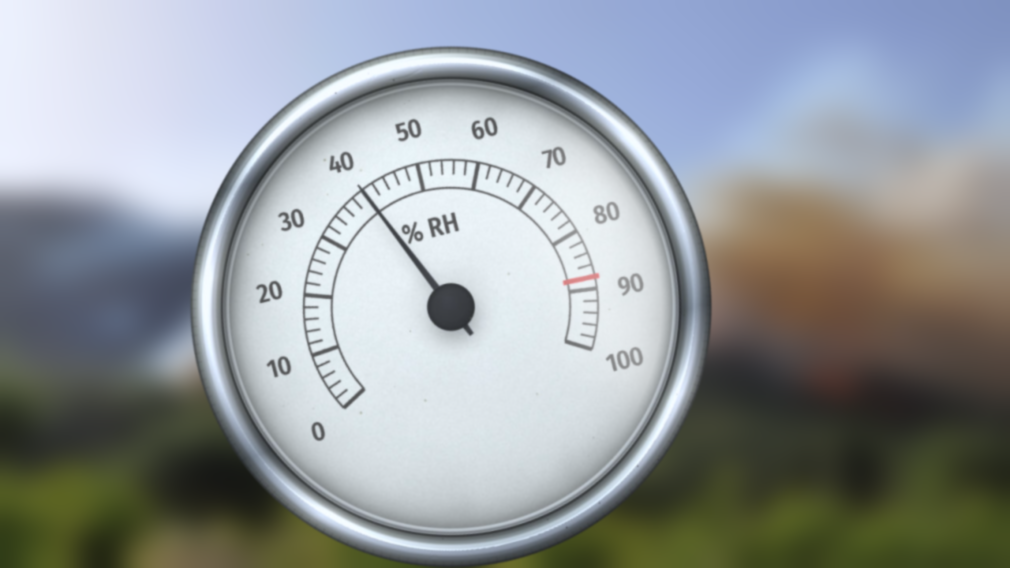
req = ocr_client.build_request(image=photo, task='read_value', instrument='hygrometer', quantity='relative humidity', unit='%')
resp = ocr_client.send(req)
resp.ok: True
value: 40 %
